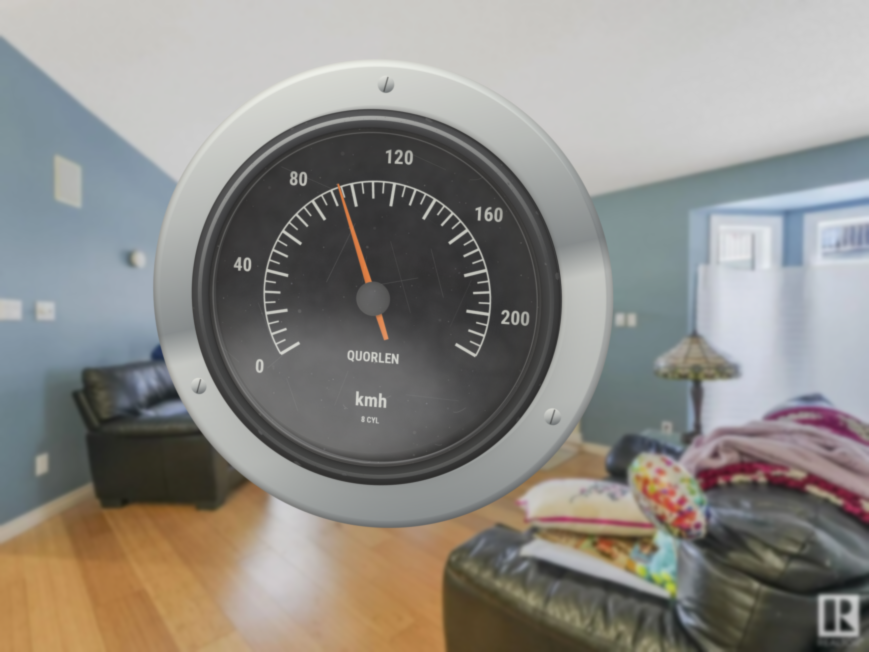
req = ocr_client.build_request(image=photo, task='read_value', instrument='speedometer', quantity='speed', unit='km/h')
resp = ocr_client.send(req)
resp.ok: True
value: 95 km/h
